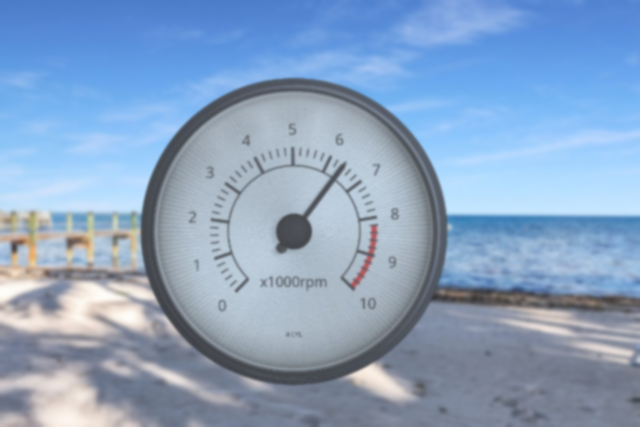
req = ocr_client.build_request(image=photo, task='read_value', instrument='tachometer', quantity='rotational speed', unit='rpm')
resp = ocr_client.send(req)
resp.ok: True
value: 6400 rpm
